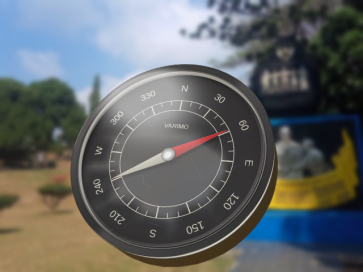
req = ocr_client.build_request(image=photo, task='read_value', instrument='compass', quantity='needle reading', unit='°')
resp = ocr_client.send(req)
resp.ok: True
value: 60 °
